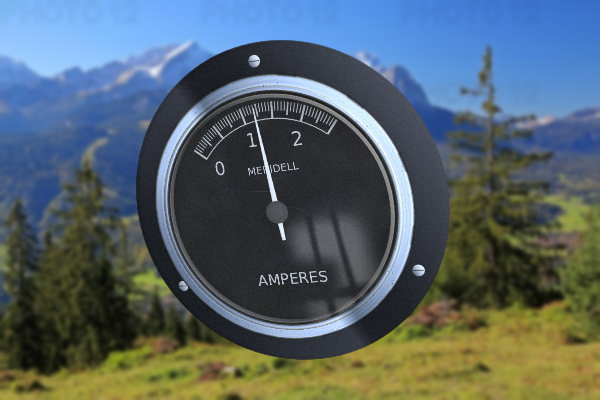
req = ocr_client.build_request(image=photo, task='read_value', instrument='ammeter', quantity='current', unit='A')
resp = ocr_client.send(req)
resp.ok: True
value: 1.25 A
